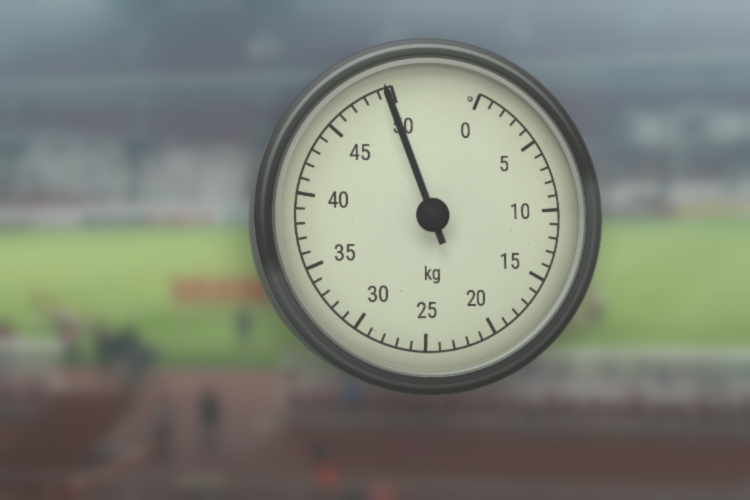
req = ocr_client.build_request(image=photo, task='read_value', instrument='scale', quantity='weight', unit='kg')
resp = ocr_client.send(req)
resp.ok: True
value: 49.5 kg
